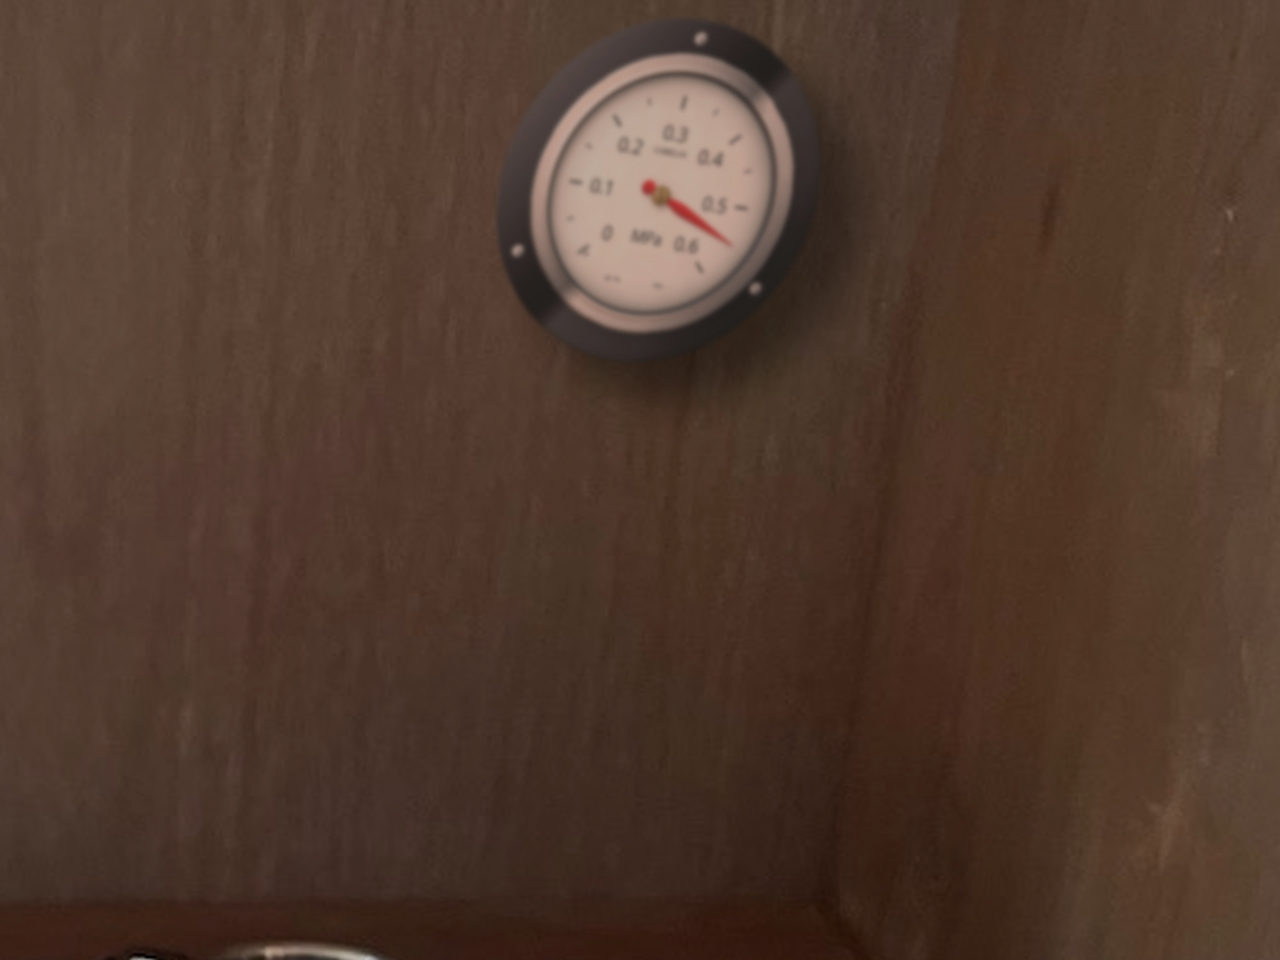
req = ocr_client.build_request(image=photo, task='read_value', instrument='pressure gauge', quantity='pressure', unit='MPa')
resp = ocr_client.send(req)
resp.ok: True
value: 0.55 MPa
